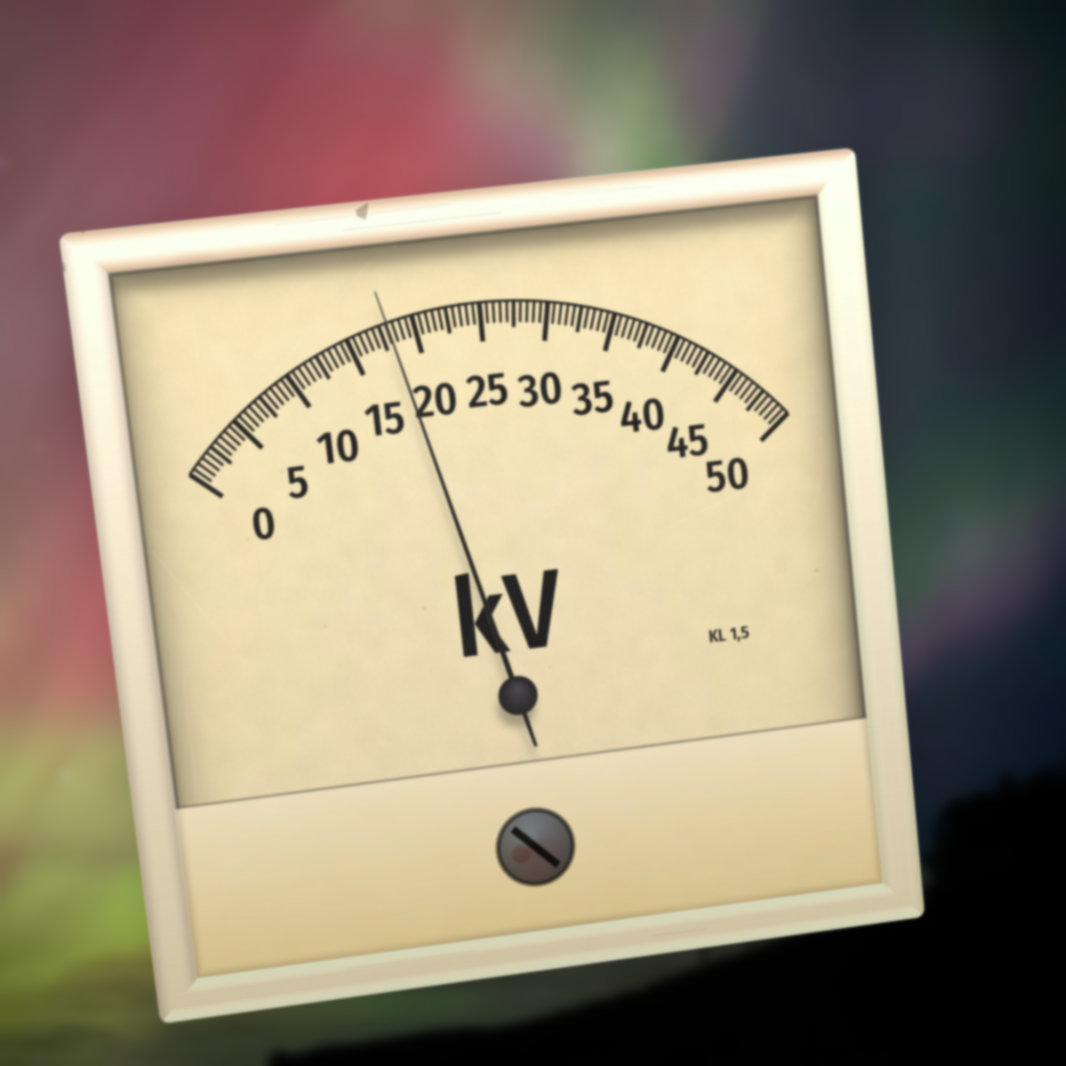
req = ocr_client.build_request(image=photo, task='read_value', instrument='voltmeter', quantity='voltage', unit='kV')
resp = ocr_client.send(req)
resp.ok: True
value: 18 kV
